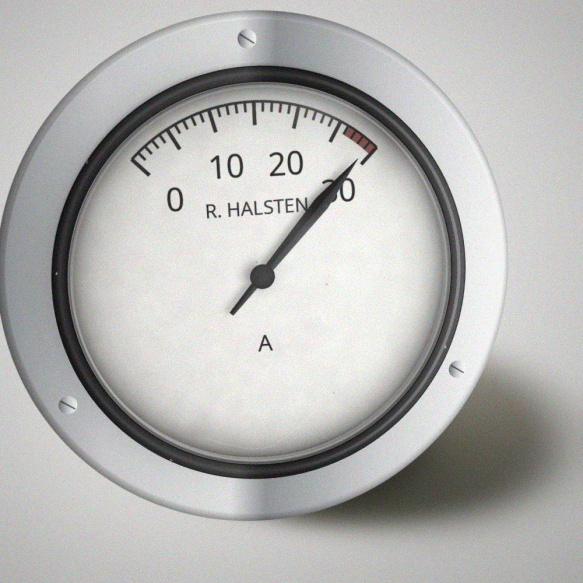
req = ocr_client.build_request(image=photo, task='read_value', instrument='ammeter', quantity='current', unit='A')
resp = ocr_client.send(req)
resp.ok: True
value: 29 A
